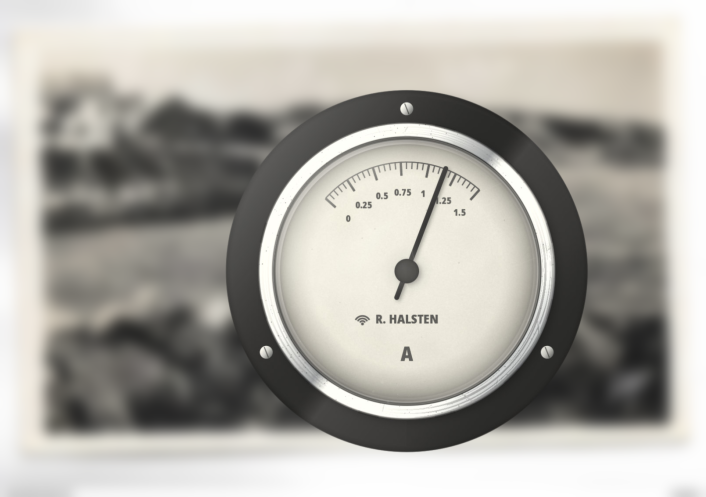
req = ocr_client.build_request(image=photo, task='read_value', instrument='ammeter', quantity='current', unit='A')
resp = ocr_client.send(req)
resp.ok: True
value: 1.15 A
